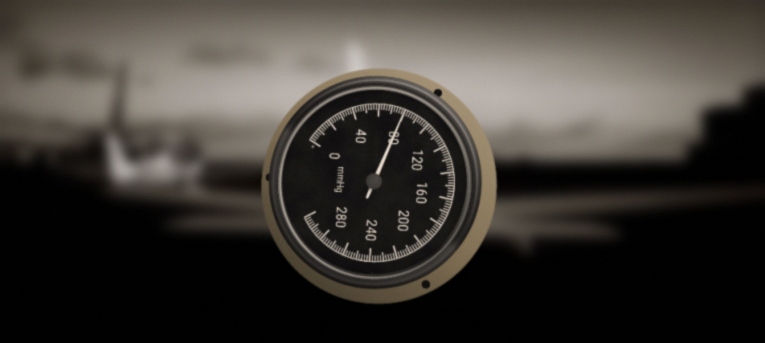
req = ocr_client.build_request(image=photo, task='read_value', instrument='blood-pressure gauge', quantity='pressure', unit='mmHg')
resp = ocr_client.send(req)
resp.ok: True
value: 80 mmHg
